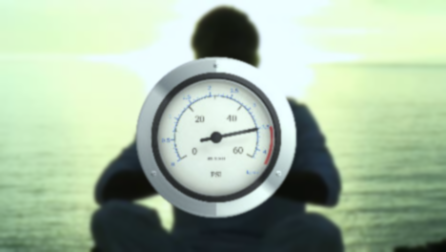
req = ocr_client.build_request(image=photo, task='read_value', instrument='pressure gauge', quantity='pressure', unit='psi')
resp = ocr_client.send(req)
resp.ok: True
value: 50 psi
